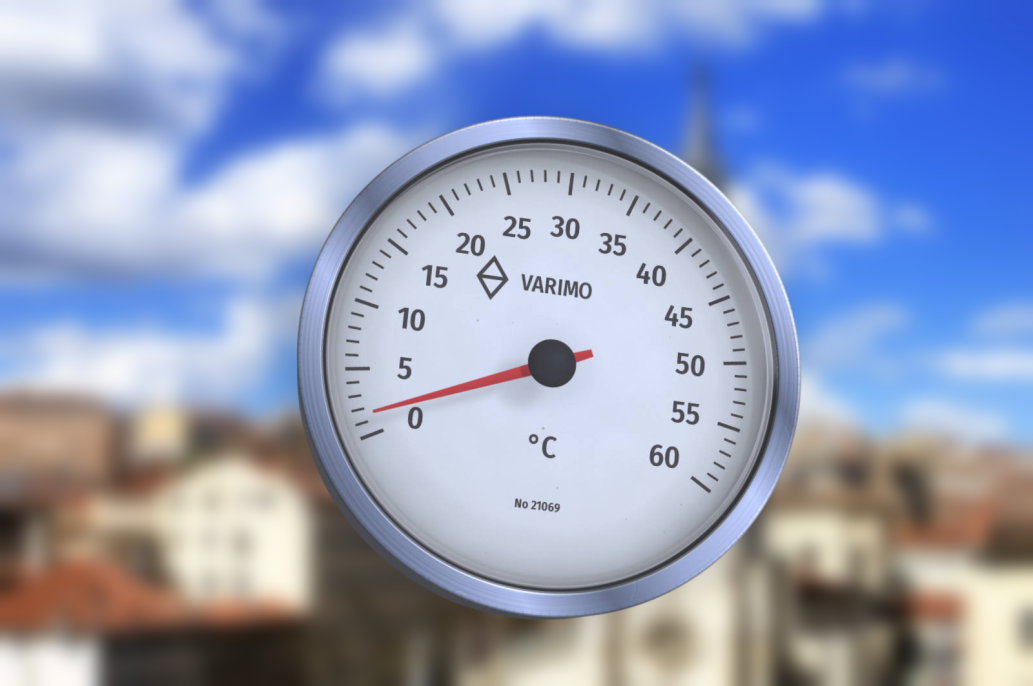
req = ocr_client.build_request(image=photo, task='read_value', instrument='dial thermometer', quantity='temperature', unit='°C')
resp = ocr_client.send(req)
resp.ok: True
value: 1.5 °C
